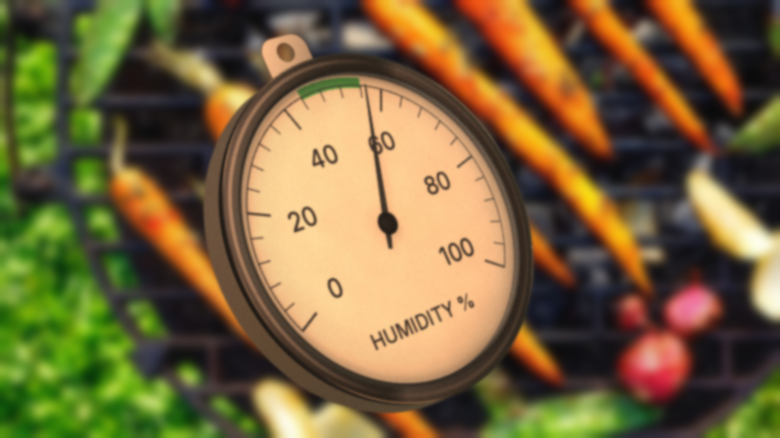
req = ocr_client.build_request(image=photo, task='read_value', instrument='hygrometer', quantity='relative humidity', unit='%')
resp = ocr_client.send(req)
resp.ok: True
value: 56 %
